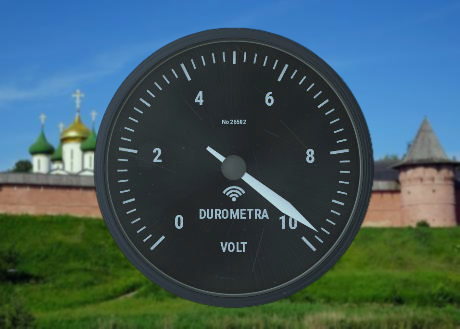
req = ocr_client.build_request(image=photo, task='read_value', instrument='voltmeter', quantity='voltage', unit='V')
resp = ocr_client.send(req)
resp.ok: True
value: 9.7 V
